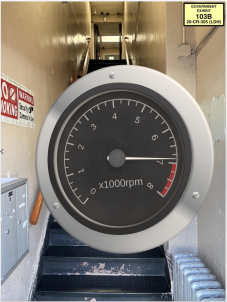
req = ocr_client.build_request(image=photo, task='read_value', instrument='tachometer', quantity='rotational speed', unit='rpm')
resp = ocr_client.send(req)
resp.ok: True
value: 6875 rpm
